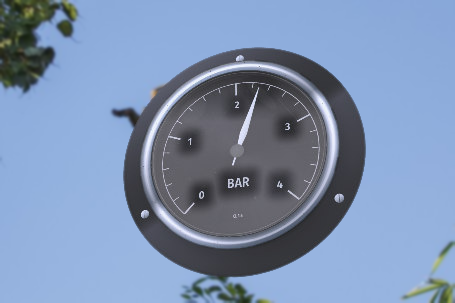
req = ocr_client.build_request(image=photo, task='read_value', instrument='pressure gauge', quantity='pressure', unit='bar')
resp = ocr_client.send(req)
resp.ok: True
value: 2.3 bar
